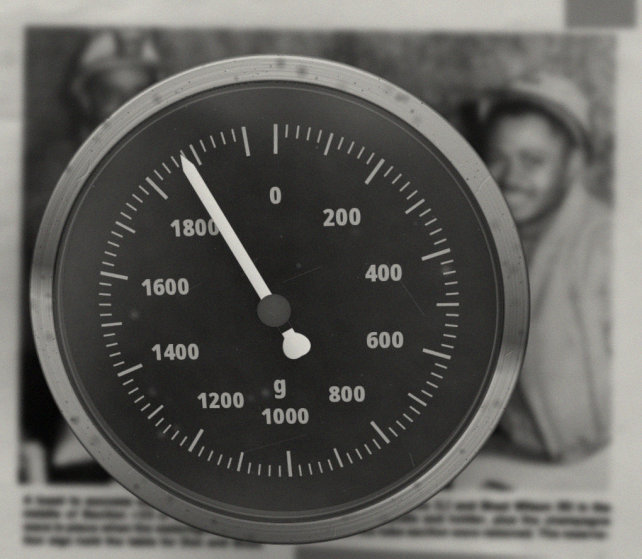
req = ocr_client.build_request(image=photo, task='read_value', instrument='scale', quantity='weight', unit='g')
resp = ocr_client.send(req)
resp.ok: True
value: 1880 g
